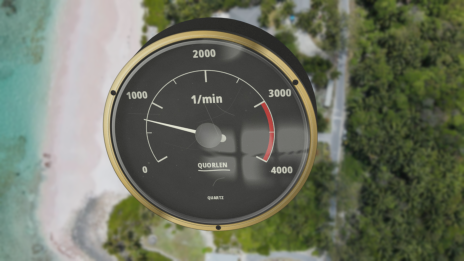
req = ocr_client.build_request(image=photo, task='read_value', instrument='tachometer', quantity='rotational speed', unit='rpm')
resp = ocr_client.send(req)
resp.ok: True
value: 750 rpm
